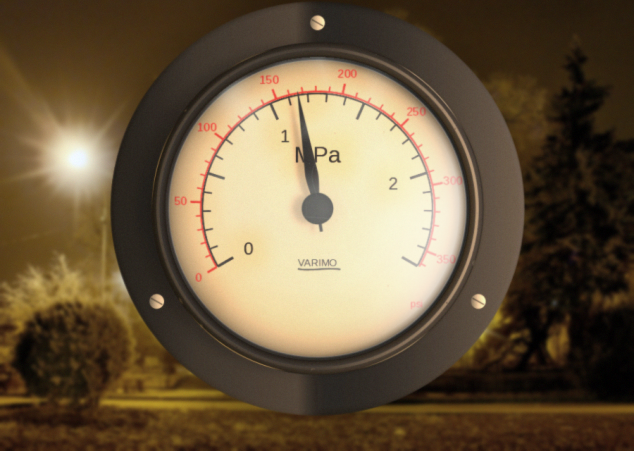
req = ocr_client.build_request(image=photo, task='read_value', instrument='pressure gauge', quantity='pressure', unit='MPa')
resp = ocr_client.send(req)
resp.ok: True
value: 1.15 MPa
